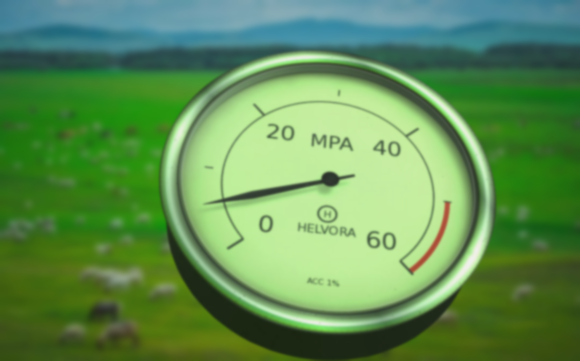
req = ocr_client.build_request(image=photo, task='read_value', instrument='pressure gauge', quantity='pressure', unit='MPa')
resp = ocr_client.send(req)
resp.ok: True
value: 5 MPa
